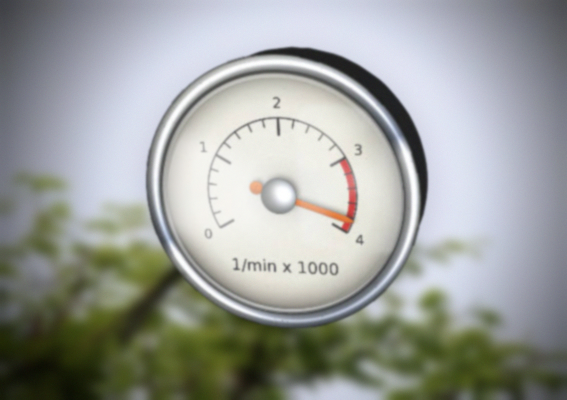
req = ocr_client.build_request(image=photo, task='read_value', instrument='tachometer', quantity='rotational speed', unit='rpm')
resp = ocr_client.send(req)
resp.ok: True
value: 3800 rpm
